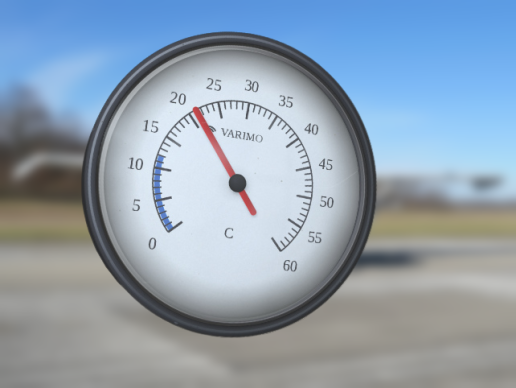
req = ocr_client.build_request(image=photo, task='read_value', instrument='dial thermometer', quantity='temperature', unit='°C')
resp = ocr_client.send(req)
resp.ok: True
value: 21 °C
